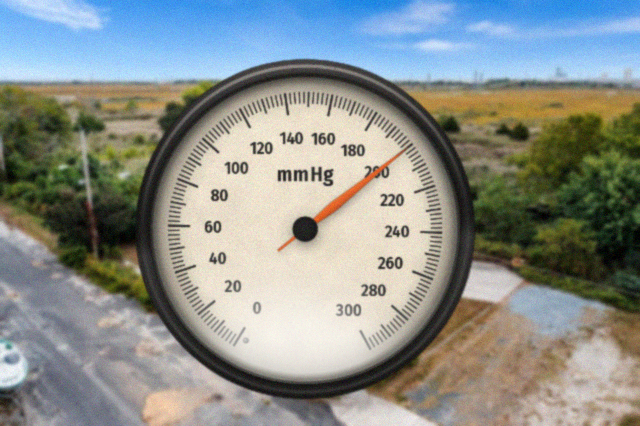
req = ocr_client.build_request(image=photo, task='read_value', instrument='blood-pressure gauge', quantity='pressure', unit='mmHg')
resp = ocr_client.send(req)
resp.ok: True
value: 200 mmHg
